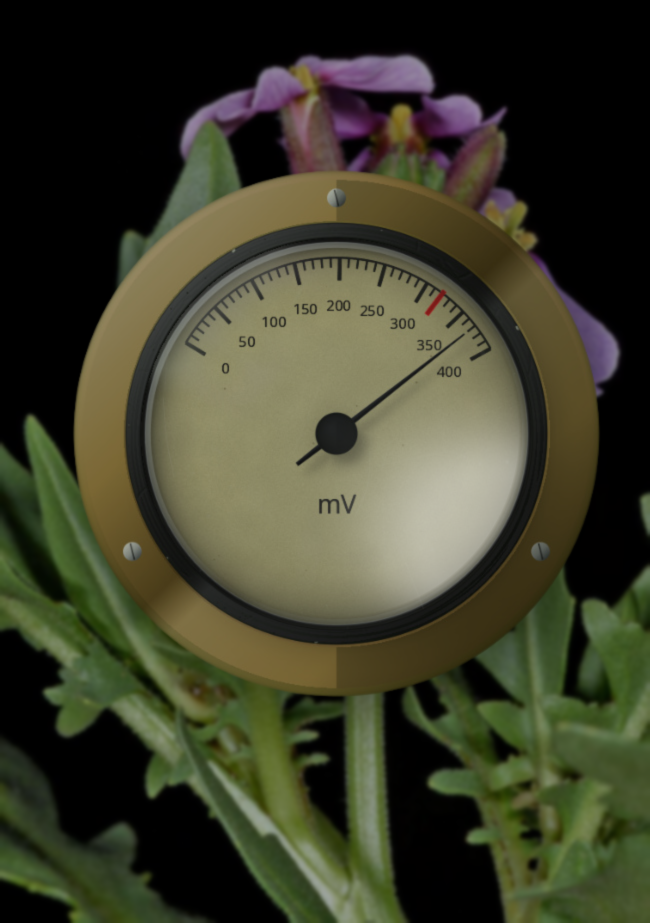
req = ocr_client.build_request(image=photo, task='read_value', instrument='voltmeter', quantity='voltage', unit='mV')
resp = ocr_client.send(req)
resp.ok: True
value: 370 mV
